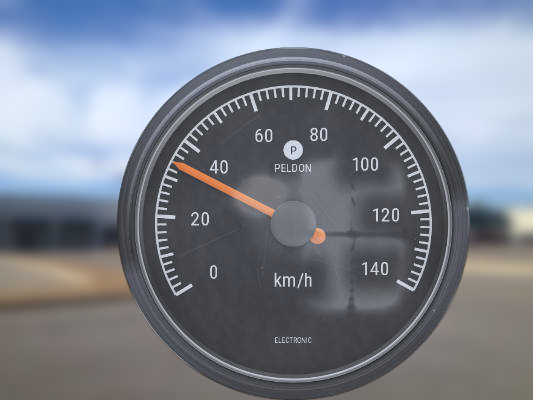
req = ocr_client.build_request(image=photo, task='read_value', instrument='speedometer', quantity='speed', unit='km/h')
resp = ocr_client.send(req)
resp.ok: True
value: 34 km/h
